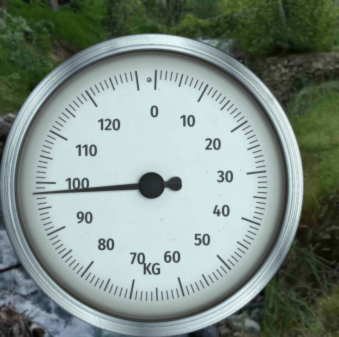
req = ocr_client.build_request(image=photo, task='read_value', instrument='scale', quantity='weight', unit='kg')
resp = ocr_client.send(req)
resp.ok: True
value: 98 kg
